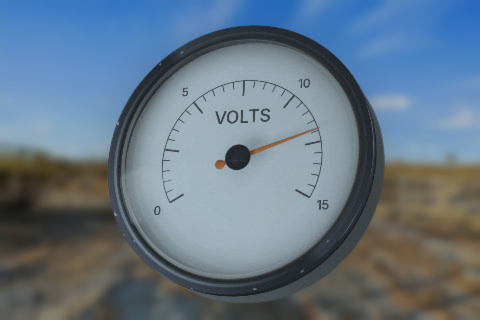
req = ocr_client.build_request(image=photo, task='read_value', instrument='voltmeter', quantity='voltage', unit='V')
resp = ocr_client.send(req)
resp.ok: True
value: 12 V
